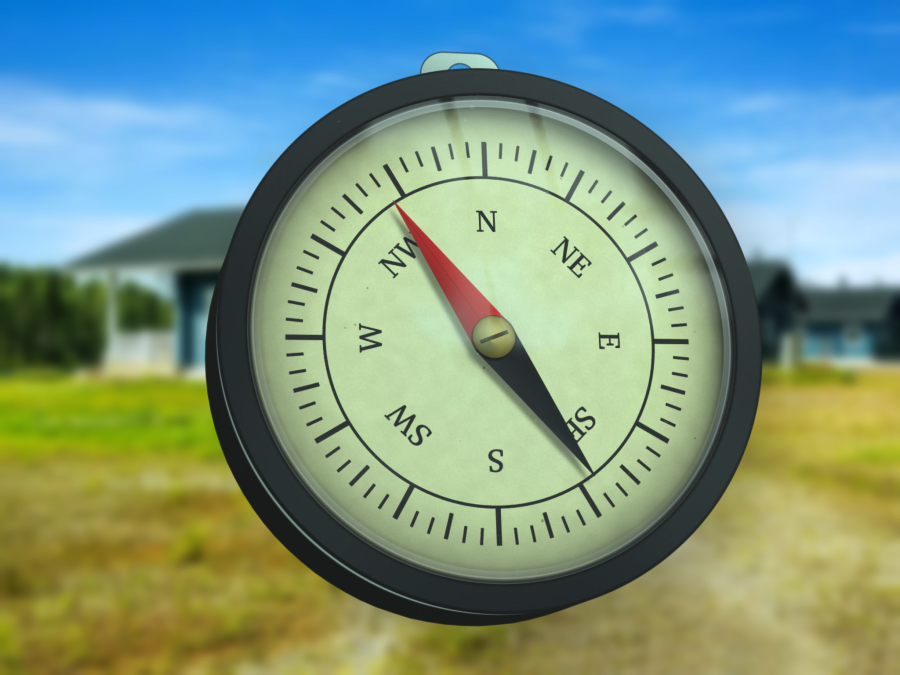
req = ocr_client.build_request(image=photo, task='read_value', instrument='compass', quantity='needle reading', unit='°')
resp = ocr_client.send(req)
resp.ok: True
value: 325 °
